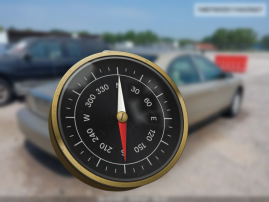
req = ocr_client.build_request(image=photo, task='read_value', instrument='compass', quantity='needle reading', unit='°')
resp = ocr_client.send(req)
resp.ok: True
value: 180 °
